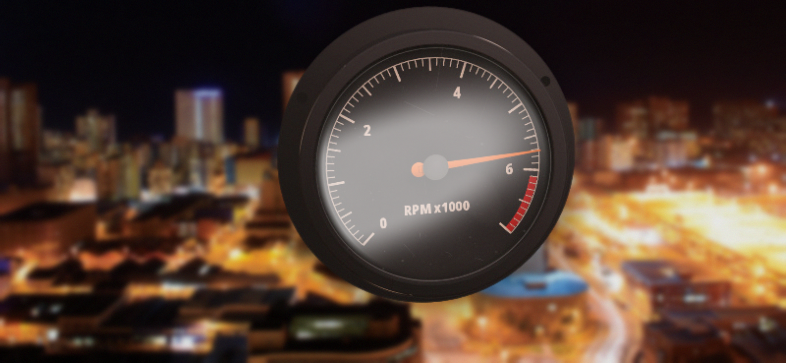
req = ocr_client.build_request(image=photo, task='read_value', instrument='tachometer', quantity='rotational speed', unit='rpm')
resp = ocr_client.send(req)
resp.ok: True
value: 5700 rpm
